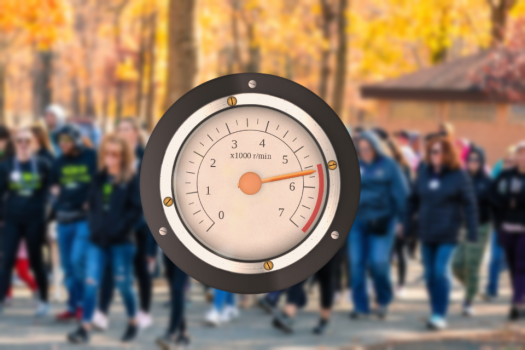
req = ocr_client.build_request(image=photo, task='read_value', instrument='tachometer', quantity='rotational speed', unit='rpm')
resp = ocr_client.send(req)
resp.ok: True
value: 5625 rpm
